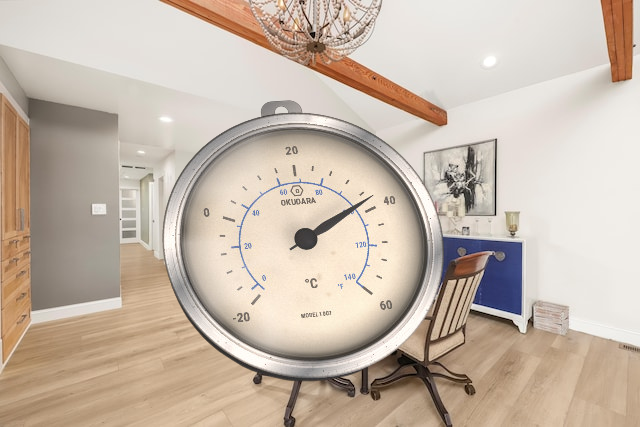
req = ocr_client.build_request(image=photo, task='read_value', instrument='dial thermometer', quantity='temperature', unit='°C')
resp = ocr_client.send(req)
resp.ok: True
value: 38 °C
